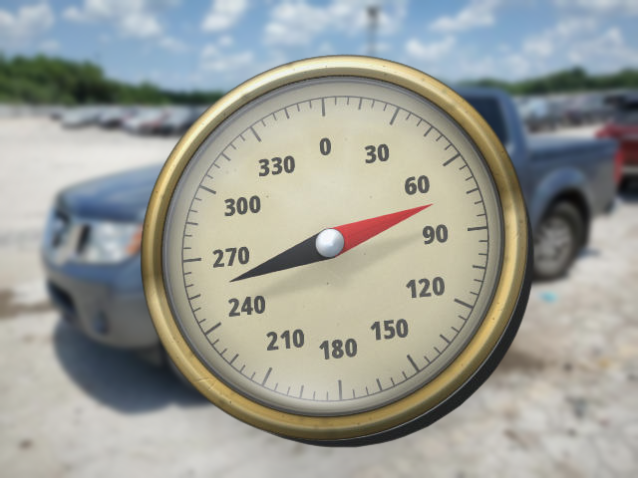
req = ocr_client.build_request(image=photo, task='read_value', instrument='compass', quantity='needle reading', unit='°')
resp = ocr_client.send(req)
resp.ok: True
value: 75 °
